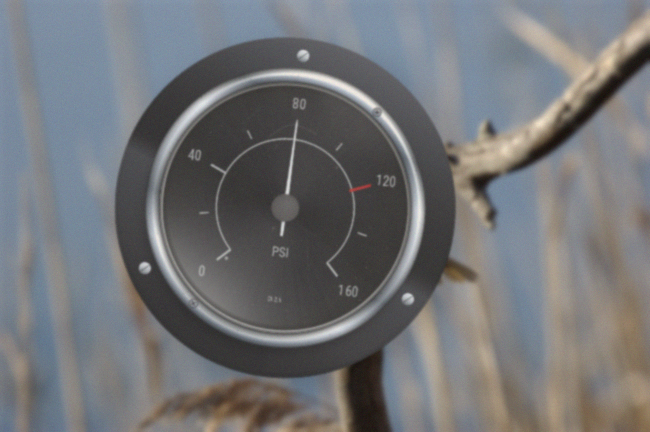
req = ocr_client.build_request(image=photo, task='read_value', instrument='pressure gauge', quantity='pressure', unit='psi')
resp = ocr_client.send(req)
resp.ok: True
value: 80 psi
